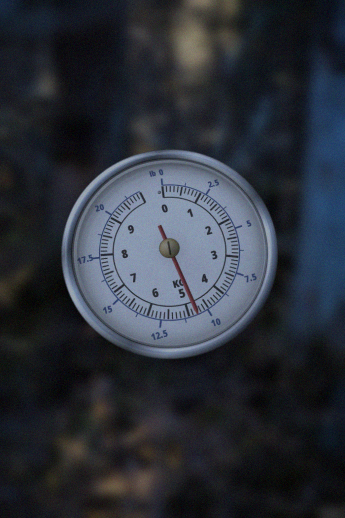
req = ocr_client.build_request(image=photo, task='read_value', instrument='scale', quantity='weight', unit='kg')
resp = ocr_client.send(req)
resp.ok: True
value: 4.8 kg
